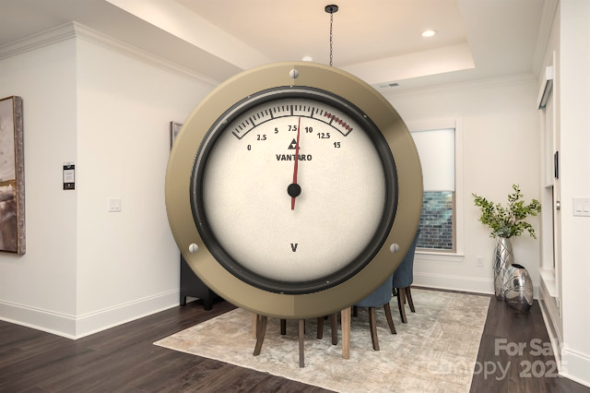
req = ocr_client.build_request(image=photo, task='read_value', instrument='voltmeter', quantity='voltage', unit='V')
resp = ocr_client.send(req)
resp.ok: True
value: 8.5 V
